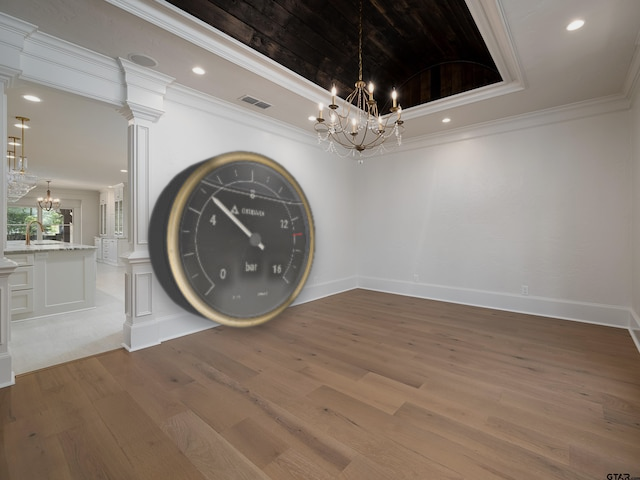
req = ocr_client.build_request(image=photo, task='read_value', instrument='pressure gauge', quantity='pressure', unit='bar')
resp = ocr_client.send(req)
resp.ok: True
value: 5 bar
